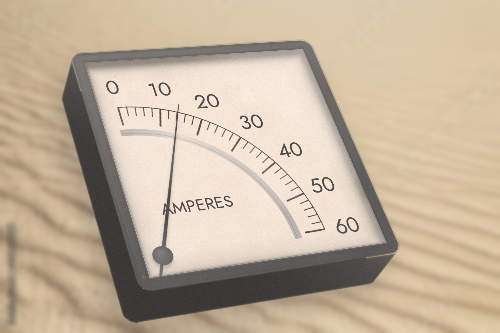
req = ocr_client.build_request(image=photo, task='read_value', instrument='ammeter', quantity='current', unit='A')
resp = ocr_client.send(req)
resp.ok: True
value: 14 A
